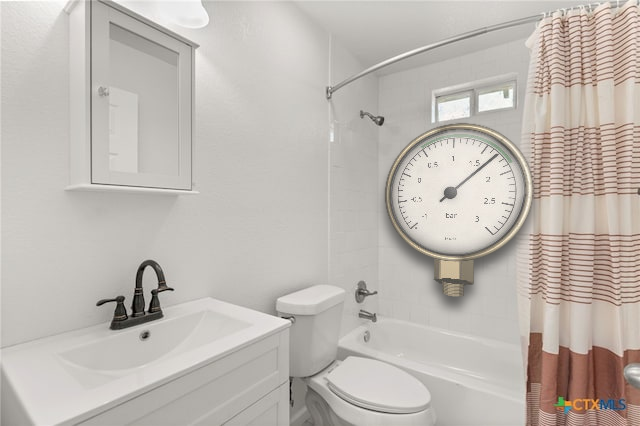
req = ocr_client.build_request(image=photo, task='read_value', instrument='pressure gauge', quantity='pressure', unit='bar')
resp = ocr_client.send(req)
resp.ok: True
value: 1.7 bar
